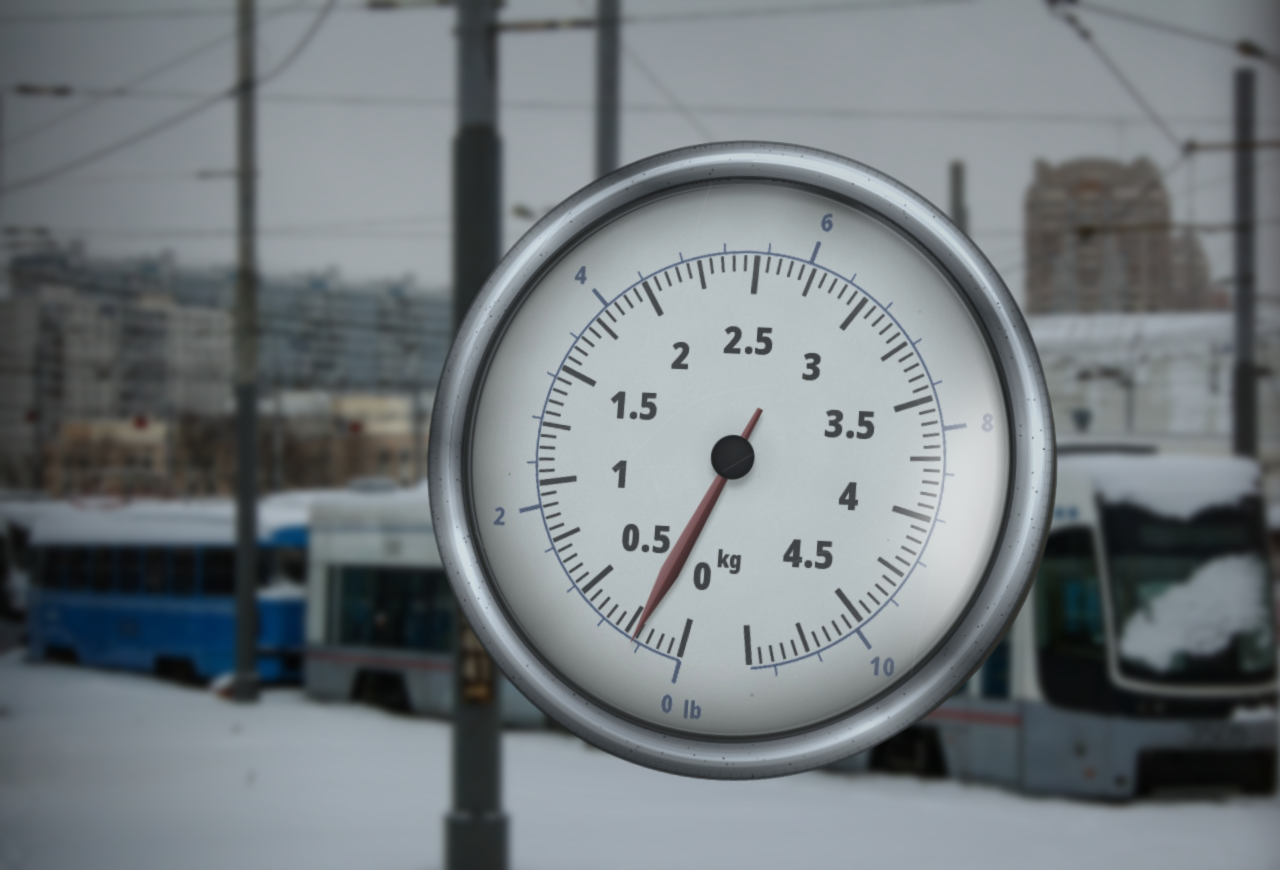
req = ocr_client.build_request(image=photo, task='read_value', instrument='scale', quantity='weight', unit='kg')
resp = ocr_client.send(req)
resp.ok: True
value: 0.2 kg
